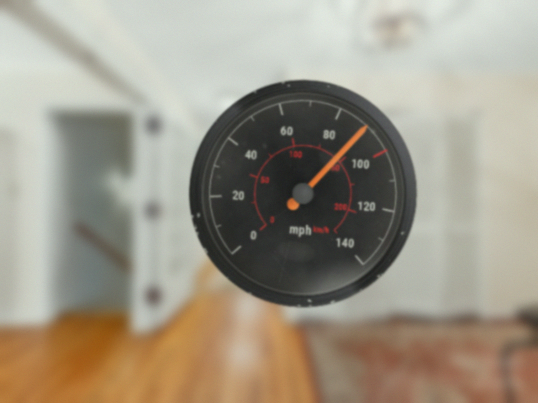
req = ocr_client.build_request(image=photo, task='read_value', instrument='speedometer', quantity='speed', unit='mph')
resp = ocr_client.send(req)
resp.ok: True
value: 90 mph
